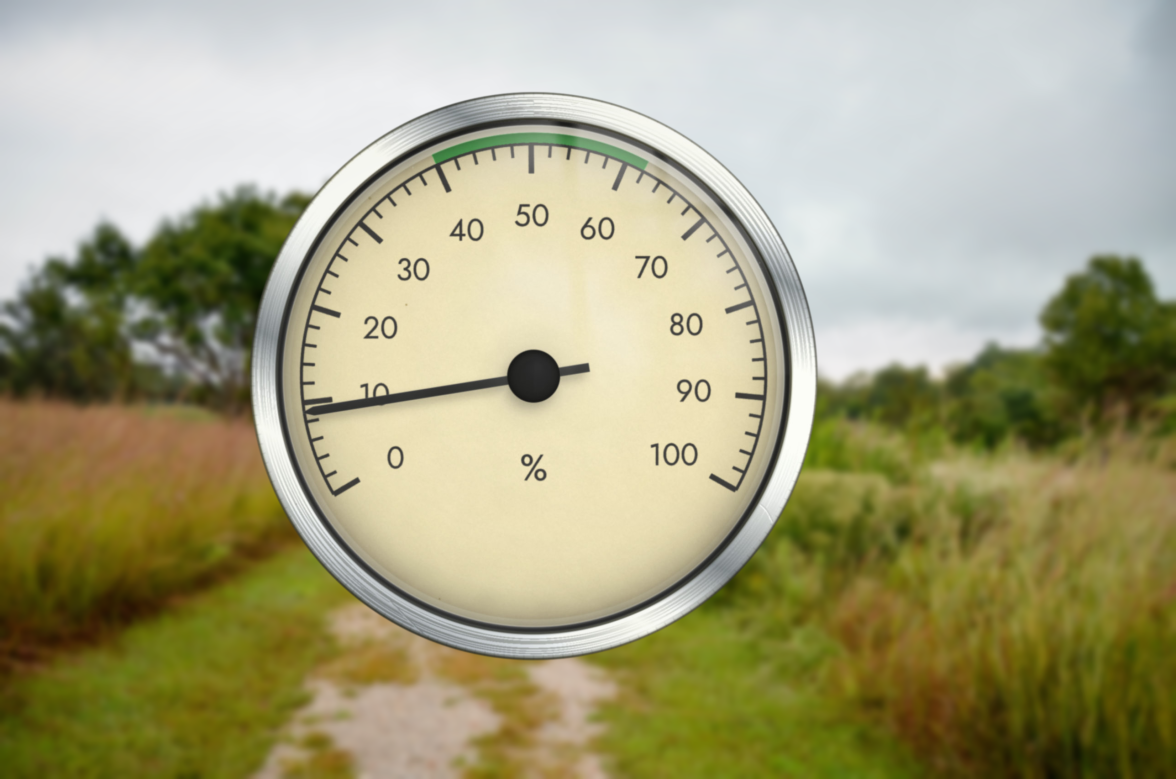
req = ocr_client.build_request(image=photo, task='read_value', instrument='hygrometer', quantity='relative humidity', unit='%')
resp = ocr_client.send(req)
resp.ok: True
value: 9 %
